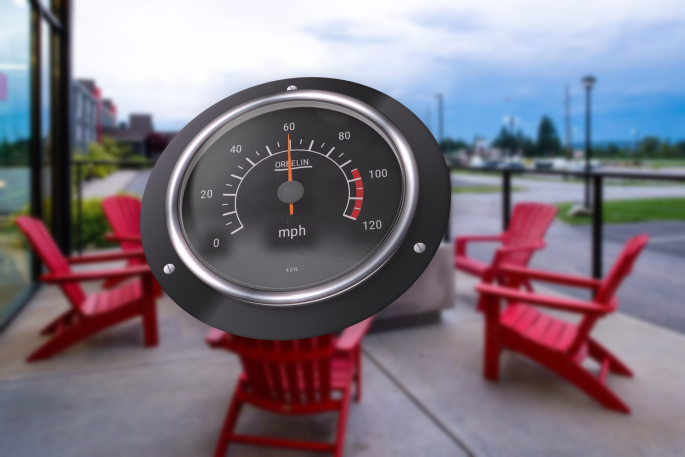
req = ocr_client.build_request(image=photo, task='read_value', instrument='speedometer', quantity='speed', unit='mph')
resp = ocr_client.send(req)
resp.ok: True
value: 60 mph
